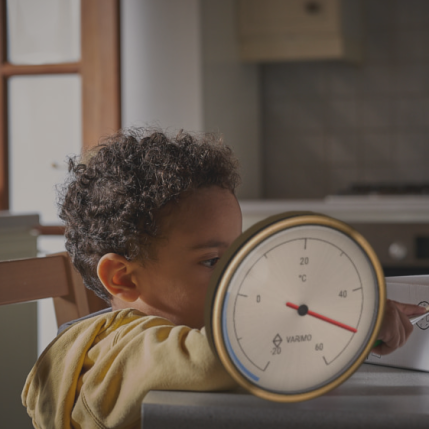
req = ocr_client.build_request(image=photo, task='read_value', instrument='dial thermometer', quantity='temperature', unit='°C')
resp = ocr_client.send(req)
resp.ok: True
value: 50 °C
